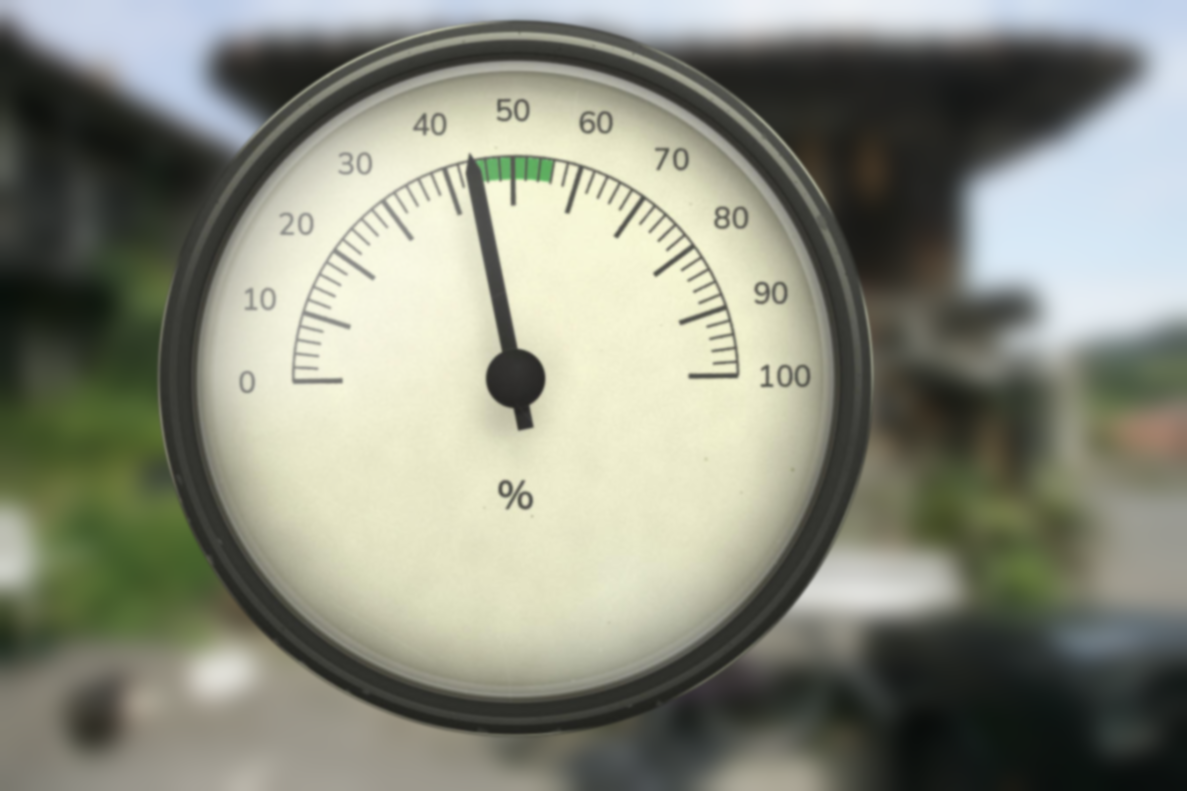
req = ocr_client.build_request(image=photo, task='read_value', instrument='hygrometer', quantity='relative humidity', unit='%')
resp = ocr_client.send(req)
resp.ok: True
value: 44 %
